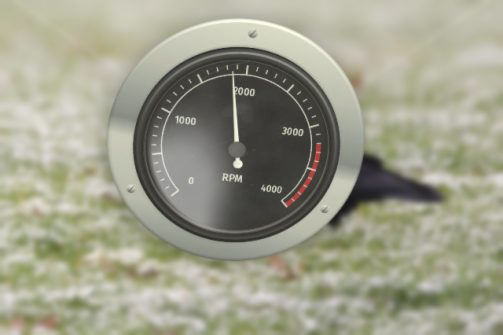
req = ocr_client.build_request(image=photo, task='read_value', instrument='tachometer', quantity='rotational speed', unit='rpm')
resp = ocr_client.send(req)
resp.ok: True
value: 1850 rpm
